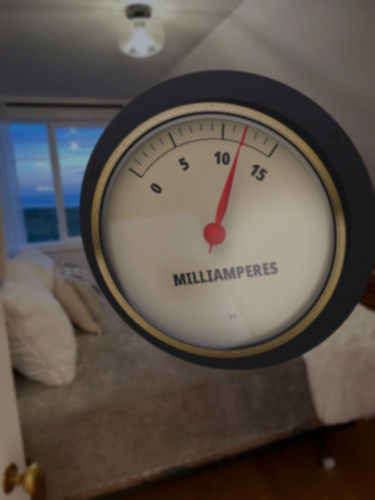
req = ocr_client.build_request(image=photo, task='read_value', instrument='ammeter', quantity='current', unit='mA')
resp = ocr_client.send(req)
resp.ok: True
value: 12 mA
